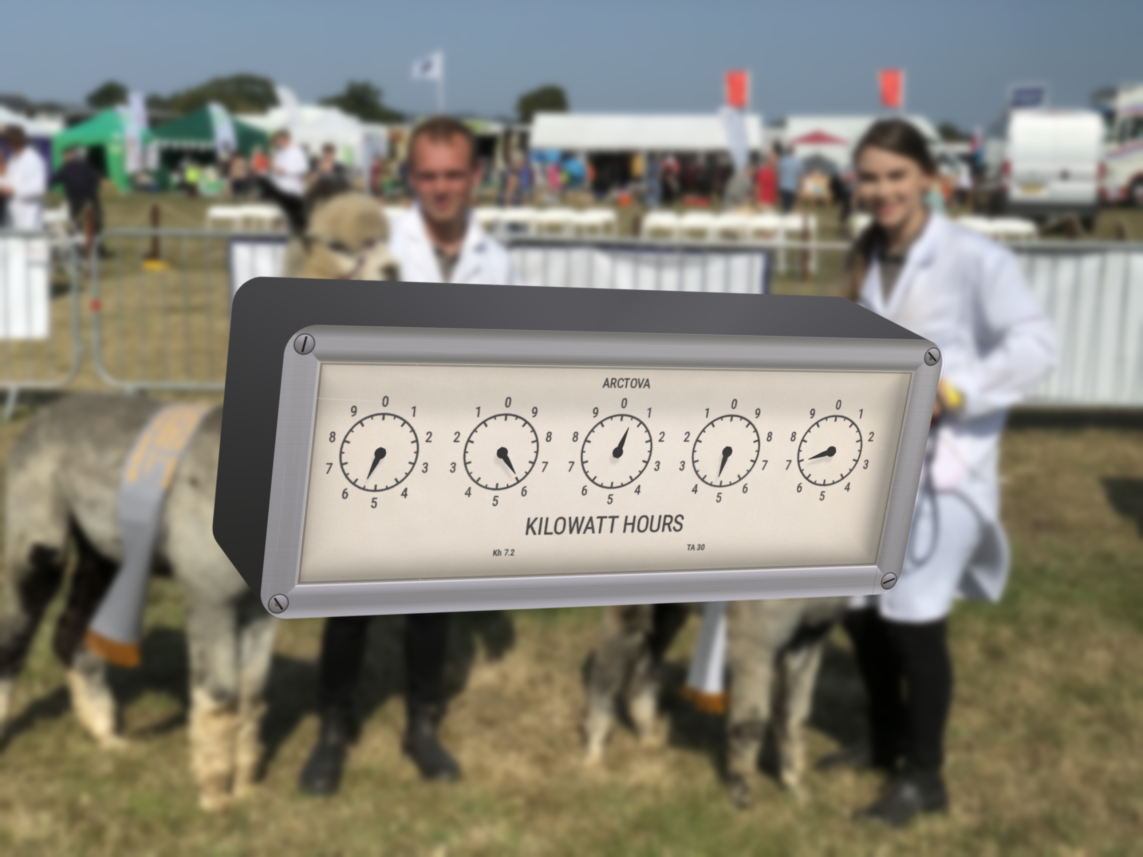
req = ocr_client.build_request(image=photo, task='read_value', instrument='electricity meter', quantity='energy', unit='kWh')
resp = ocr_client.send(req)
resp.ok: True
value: 56047 kWh
